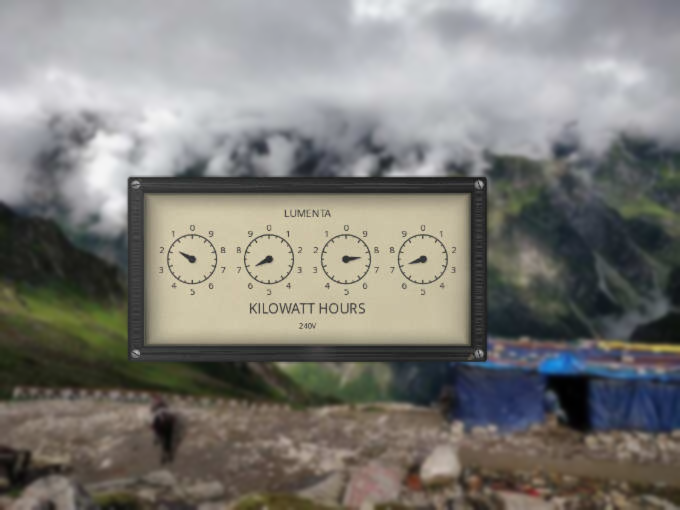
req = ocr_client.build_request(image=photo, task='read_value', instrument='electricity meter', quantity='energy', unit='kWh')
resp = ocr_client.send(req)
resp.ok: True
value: 1677 kWh
